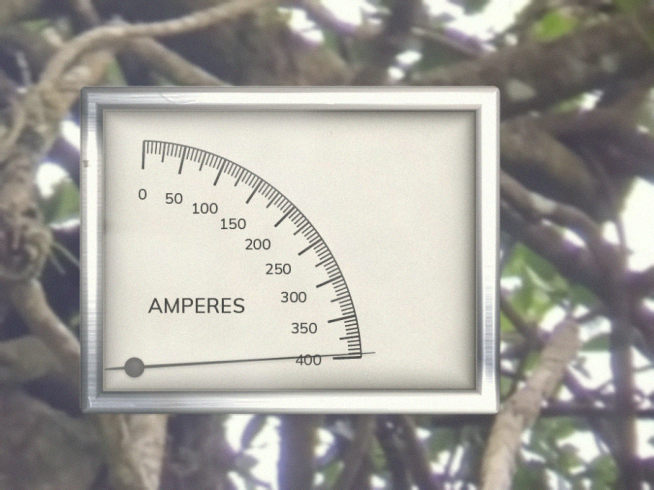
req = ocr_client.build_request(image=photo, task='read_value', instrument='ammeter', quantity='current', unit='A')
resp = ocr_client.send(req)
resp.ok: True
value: 395 A
